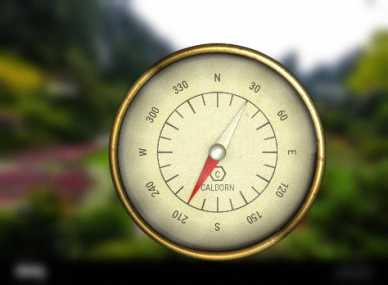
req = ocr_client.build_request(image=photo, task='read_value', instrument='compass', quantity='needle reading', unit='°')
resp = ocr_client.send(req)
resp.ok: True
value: 210 °
